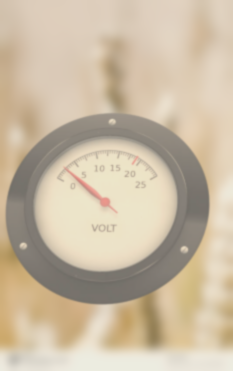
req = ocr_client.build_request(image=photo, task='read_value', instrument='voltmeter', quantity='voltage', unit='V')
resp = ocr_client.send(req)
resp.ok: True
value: 2.5 V
